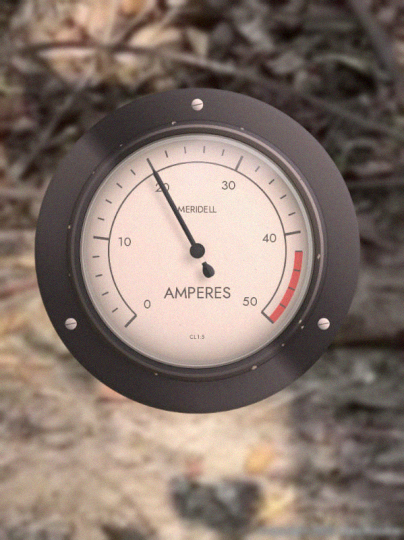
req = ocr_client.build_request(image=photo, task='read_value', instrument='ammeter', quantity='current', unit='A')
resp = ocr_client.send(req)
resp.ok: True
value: 20 A
